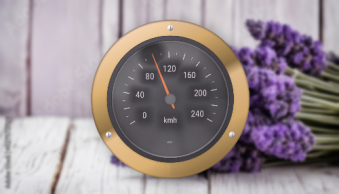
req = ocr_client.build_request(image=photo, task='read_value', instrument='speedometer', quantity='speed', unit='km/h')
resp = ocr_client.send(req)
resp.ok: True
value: 100 km/h
